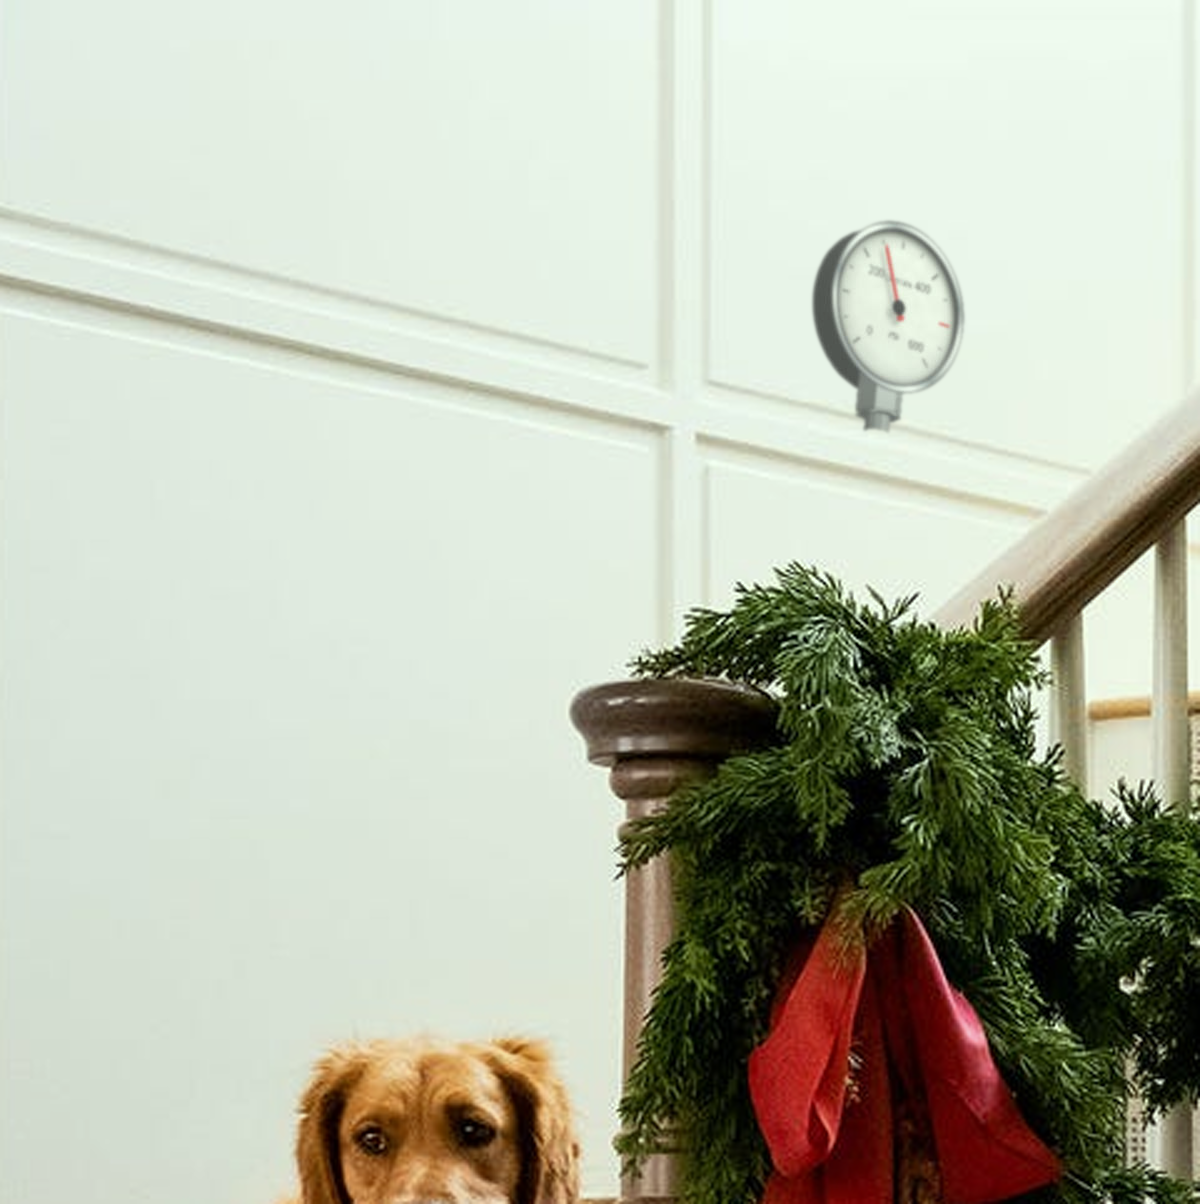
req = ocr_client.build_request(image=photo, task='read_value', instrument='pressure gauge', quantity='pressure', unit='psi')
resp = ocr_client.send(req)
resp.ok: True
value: 250 psi
